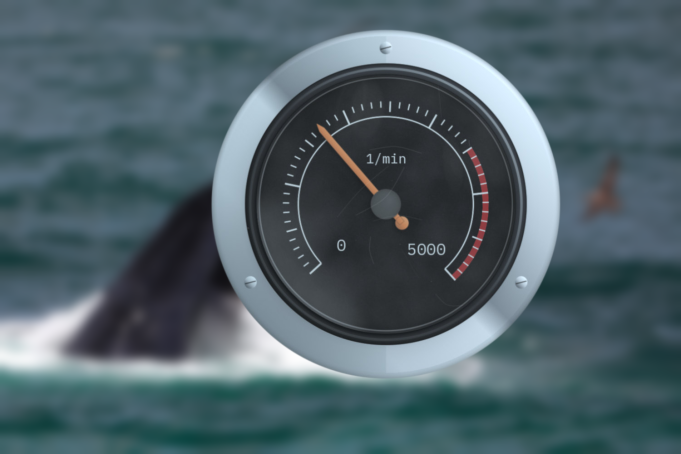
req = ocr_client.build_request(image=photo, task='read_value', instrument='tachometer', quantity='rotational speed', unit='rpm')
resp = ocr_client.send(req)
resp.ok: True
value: 1700 rpm
